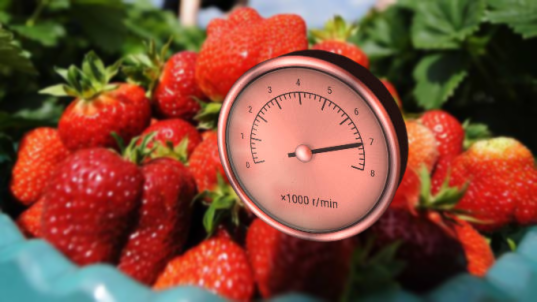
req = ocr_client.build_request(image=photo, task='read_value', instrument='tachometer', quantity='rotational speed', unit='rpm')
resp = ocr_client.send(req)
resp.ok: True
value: 7000 rpm
